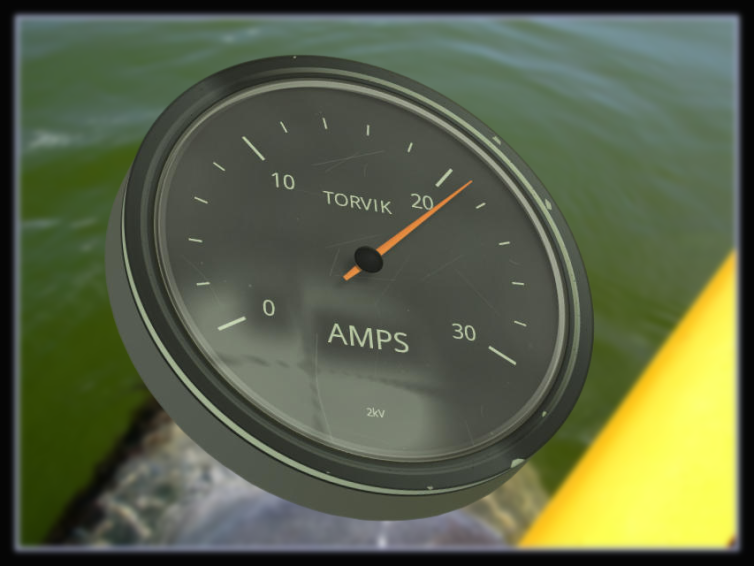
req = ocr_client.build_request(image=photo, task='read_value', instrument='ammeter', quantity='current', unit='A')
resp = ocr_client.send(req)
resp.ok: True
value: 21 A
